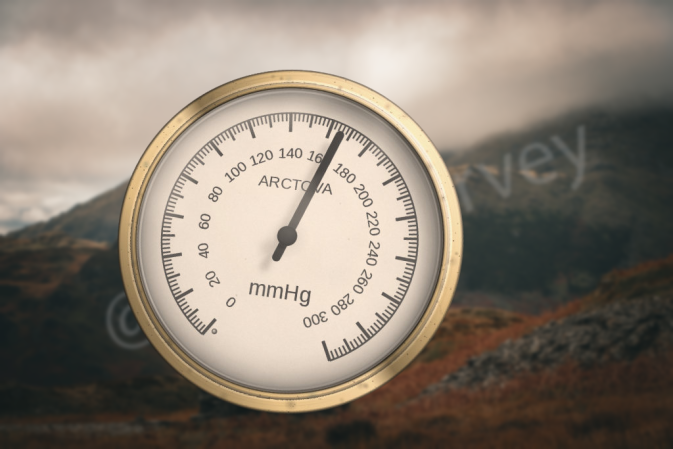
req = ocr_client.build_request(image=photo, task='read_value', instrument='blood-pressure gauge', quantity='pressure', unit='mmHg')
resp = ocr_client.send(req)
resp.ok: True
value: 166 mmHg
